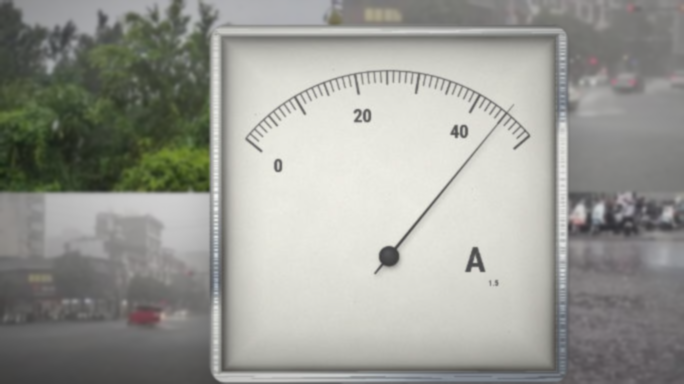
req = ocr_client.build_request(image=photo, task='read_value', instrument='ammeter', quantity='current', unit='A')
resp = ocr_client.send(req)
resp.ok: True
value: 45 A
